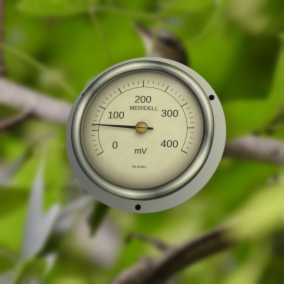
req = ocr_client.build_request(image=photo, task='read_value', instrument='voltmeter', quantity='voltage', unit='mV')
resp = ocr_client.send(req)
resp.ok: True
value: 60 mV
